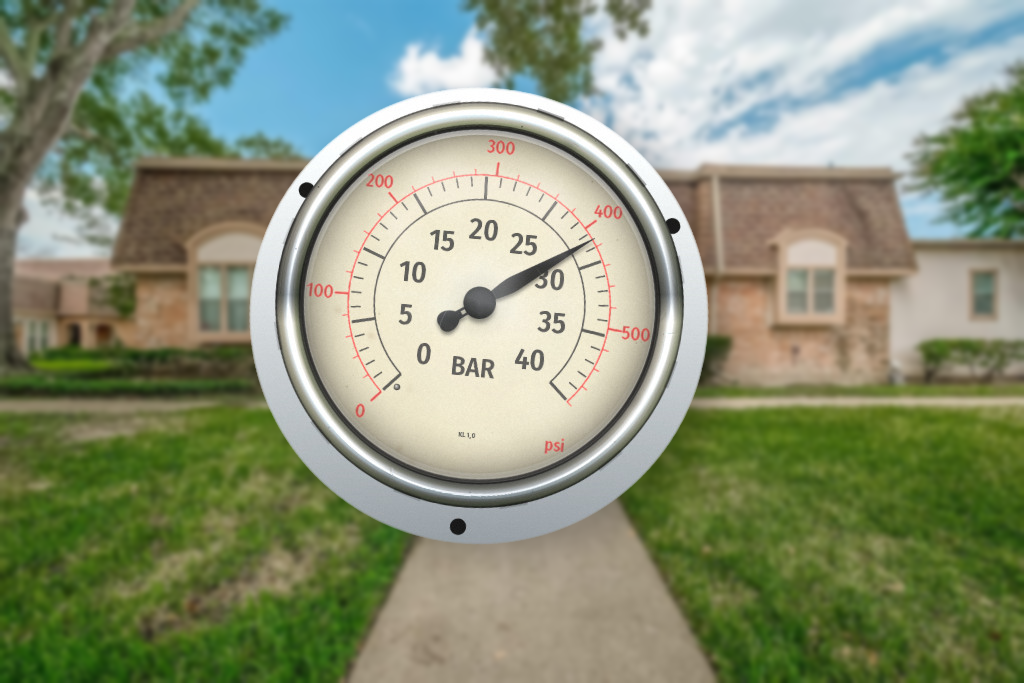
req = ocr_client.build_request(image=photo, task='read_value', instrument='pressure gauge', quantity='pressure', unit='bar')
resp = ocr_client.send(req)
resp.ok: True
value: 28.5 bar
